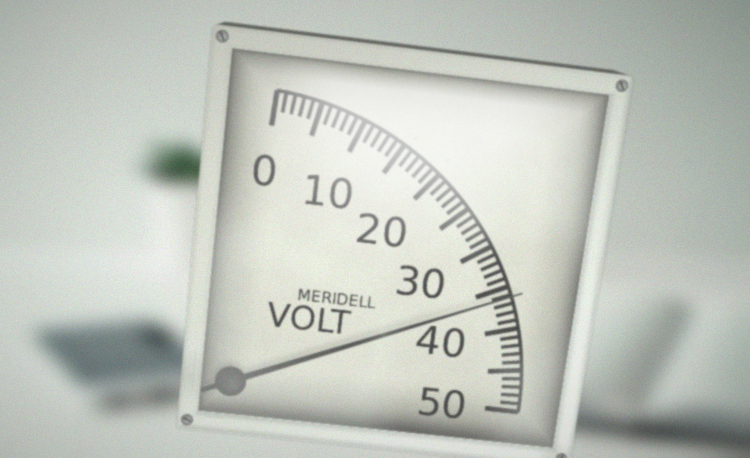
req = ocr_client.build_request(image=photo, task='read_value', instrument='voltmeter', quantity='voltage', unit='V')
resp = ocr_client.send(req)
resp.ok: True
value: 36 V
